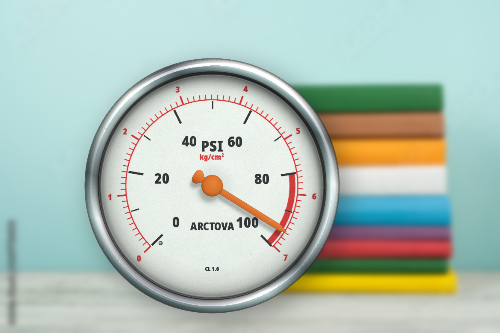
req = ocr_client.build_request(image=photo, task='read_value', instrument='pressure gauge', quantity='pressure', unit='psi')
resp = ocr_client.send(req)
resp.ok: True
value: 95 psi
